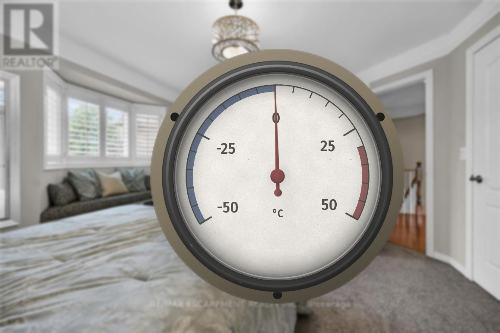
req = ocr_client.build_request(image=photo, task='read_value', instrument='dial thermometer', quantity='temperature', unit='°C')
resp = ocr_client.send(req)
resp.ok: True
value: 0 °C
